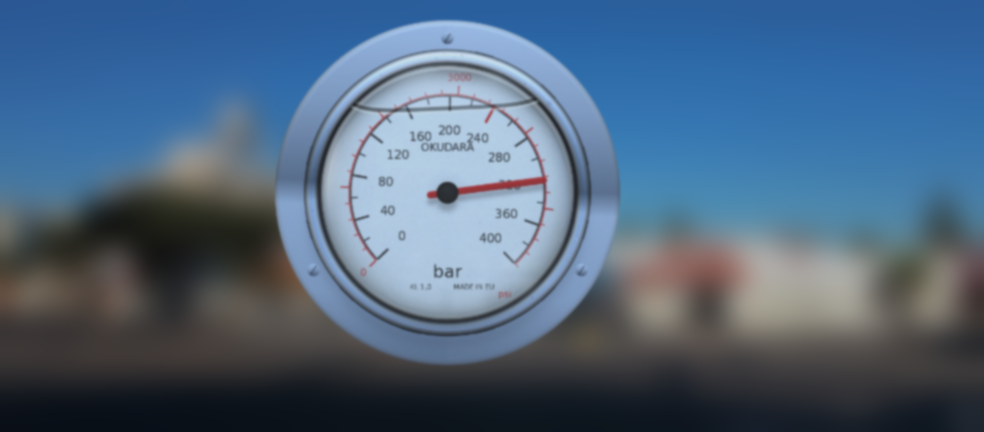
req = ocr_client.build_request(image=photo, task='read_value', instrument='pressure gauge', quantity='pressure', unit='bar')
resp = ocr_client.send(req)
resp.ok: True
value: 320 bar
